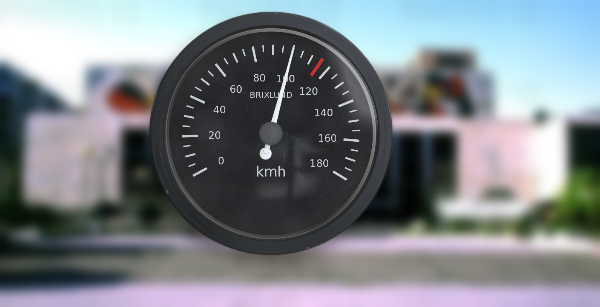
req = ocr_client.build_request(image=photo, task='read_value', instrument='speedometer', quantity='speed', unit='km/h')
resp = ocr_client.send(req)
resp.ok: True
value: 100 km/h
